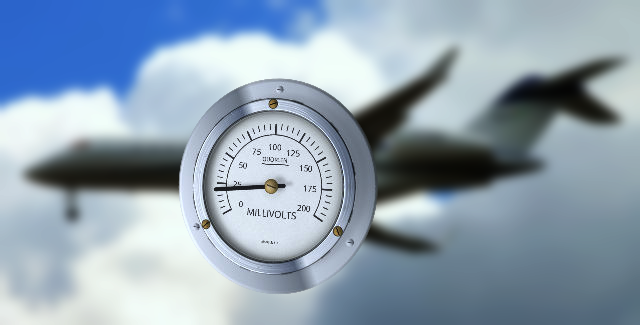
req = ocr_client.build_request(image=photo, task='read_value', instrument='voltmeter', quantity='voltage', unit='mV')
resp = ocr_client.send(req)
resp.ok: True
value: 20 mV
